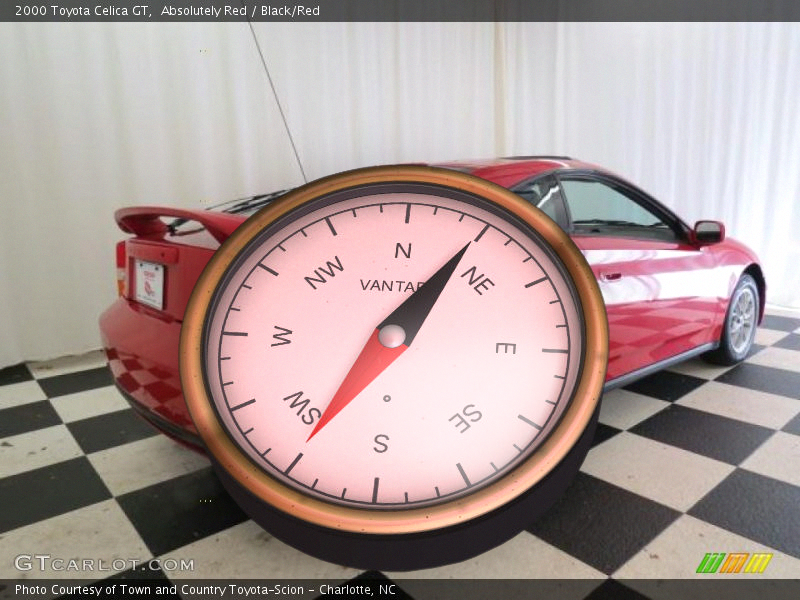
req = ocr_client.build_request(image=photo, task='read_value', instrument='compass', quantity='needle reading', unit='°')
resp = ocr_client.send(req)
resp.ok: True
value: 210 °
